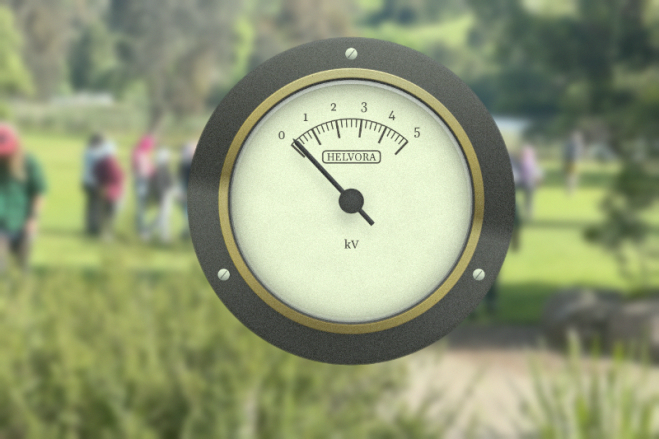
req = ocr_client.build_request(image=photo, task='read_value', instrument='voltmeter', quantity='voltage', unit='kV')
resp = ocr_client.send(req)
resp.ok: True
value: 0.2 kV
